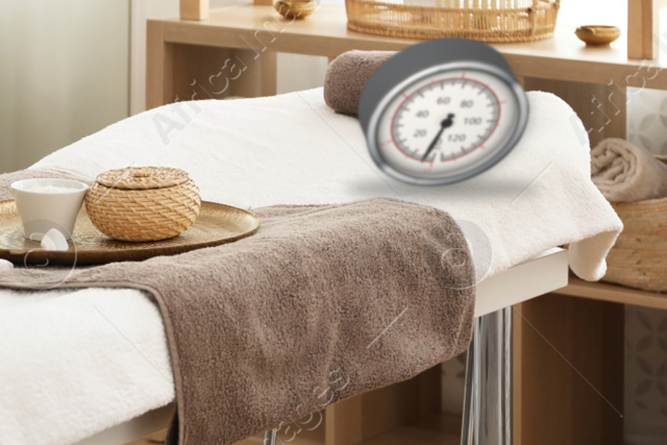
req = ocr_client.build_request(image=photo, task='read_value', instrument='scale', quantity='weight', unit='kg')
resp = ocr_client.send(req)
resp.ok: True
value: 5 kg
